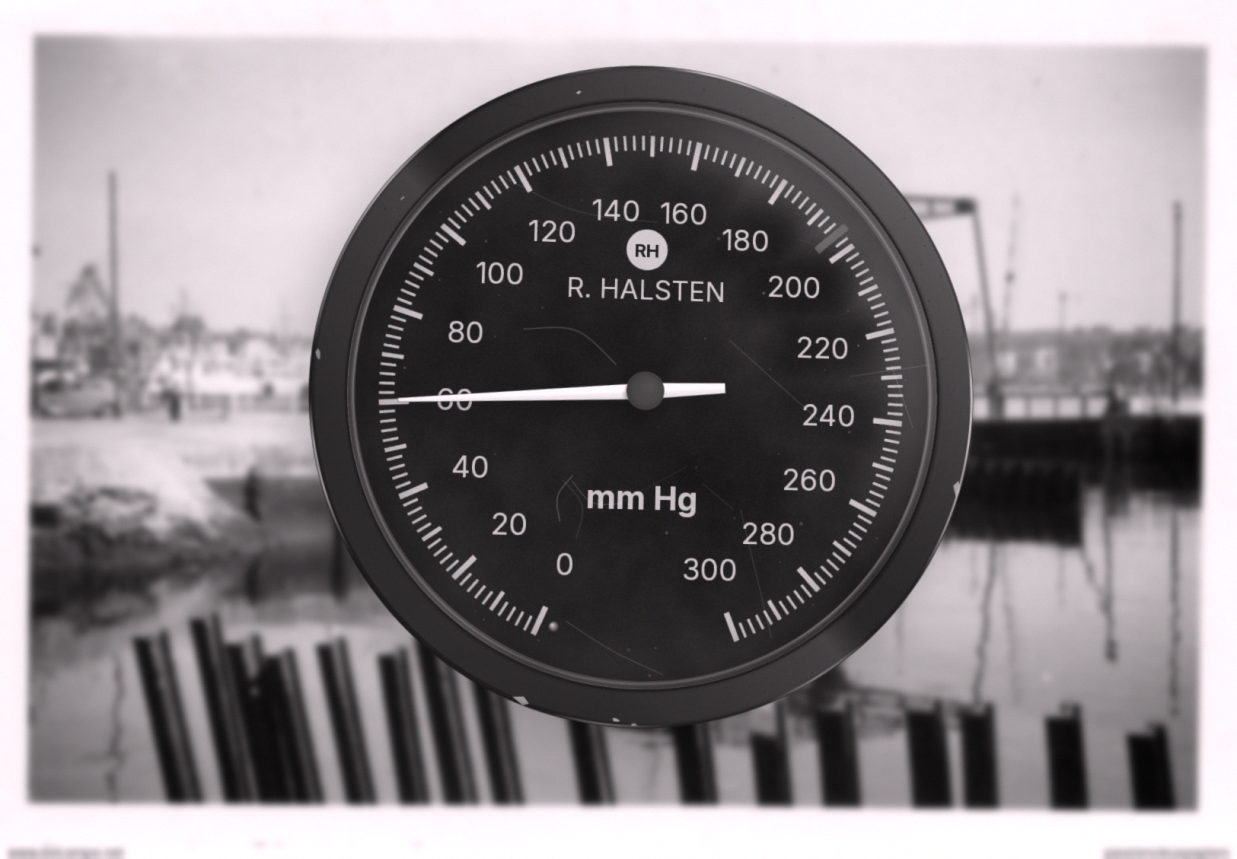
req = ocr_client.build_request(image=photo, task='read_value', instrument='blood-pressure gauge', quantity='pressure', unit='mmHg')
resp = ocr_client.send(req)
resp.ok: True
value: 60 mmHg
